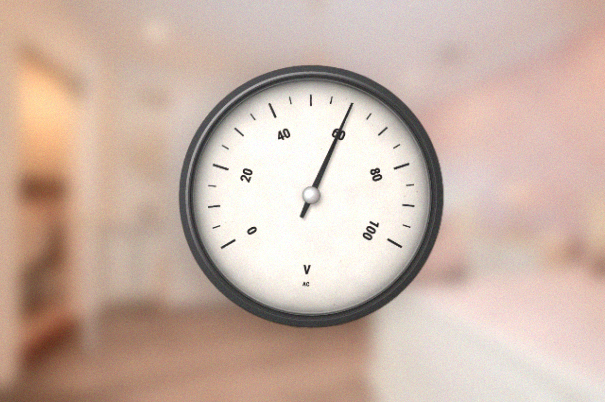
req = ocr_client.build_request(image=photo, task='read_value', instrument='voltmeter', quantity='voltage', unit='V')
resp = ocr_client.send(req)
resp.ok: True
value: 60 V
